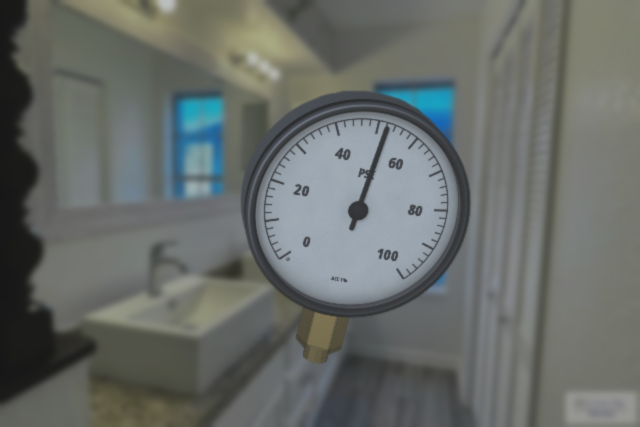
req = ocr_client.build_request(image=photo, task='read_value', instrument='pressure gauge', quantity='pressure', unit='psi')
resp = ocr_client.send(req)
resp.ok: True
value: 52 psi
